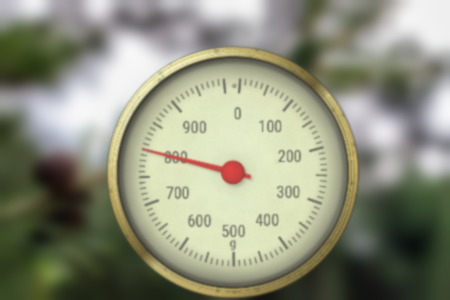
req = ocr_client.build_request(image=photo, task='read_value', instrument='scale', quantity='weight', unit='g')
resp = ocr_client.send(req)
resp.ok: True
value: 800 g
